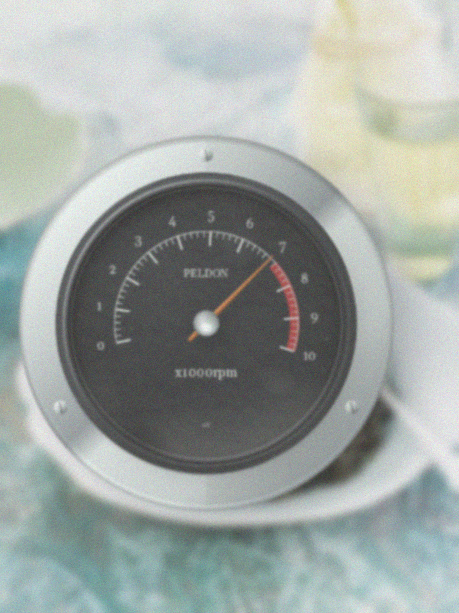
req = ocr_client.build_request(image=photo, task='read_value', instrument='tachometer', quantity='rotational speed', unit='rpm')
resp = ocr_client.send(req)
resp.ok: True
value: 7000 rpm
